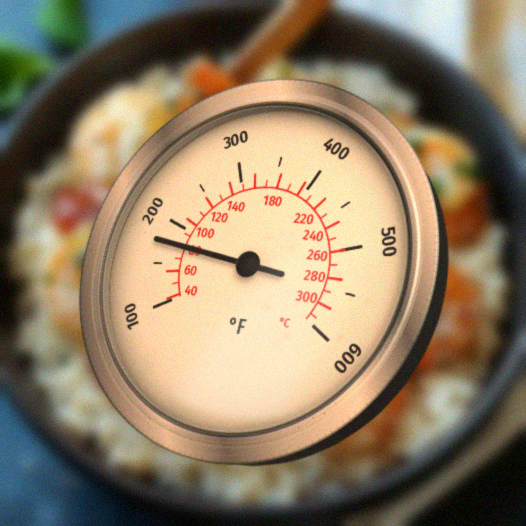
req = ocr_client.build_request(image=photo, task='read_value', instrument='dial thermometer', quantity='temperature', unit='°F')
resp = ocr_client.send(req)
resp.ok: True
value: 175 °F
